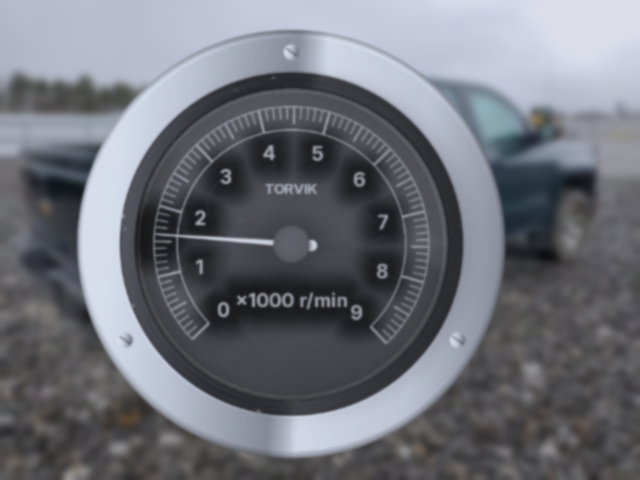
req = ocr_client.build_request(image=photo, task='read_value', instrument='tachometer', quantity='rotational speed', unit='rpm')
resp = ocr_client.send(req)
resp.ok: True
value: 1600 rpm
